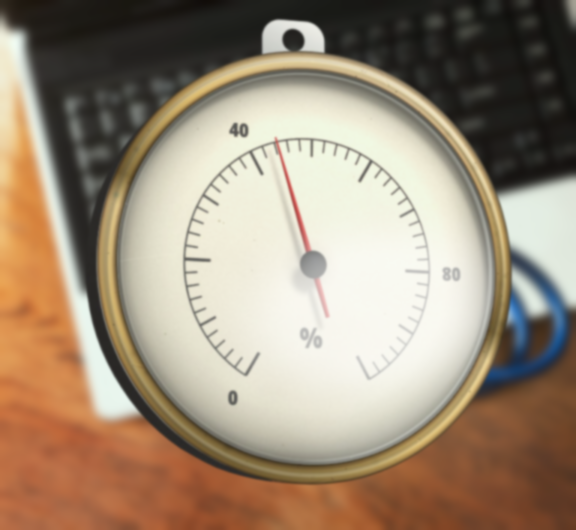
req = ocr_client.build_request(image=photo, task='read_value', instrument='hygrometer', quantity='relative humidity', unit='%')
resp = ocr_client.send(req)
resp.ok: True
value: 44 %
